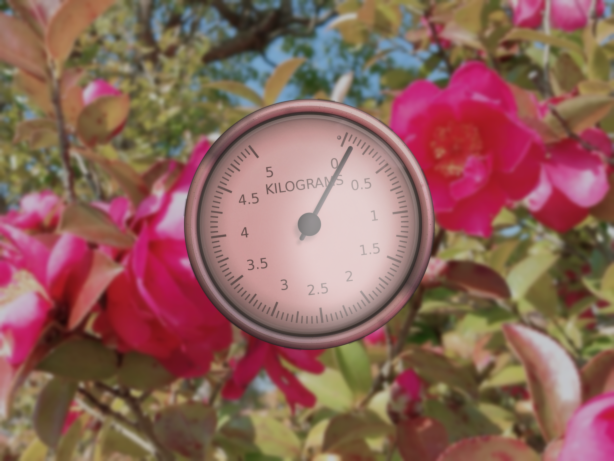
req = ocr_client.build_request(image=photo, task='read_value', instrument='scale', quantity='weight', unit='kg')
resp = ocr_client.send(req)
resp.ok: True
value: 0.1 kg
